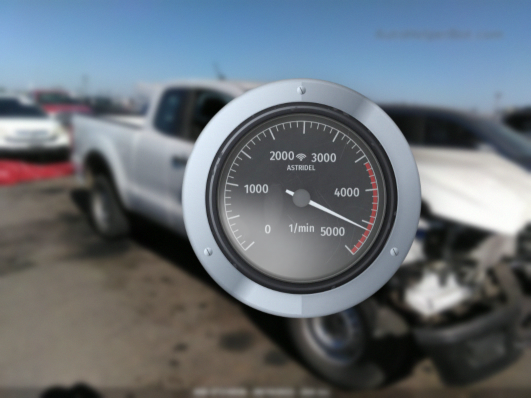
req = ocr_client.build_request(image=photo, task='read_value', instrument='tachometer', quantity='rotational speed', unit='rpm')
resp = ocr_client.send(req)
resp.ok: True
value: 4600 rpm
